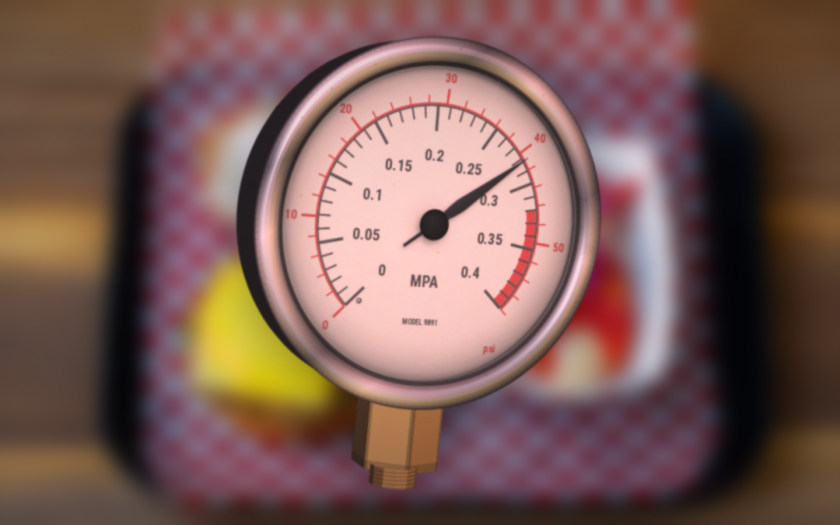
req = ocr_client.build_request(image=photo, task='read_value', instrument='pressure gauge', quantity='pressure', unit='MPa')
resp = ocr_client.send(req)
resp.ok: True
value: 0.28 MPa
